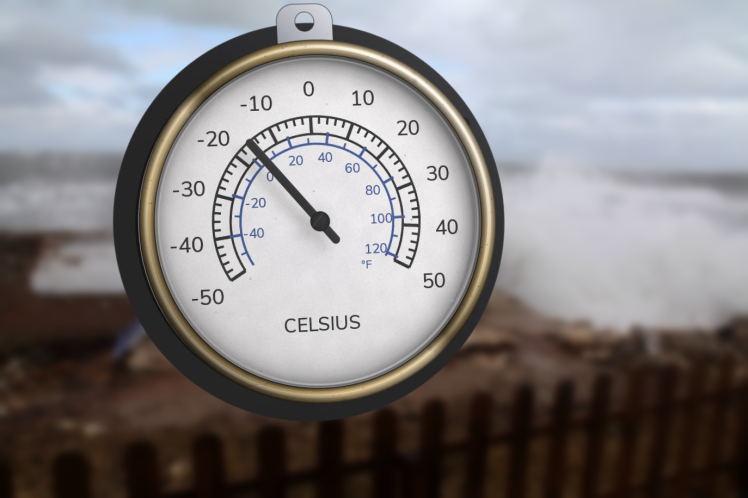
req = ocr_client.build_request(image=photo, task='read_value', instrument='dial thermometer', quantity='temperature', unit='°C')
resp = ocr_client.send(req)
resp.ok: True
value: -16 °C
